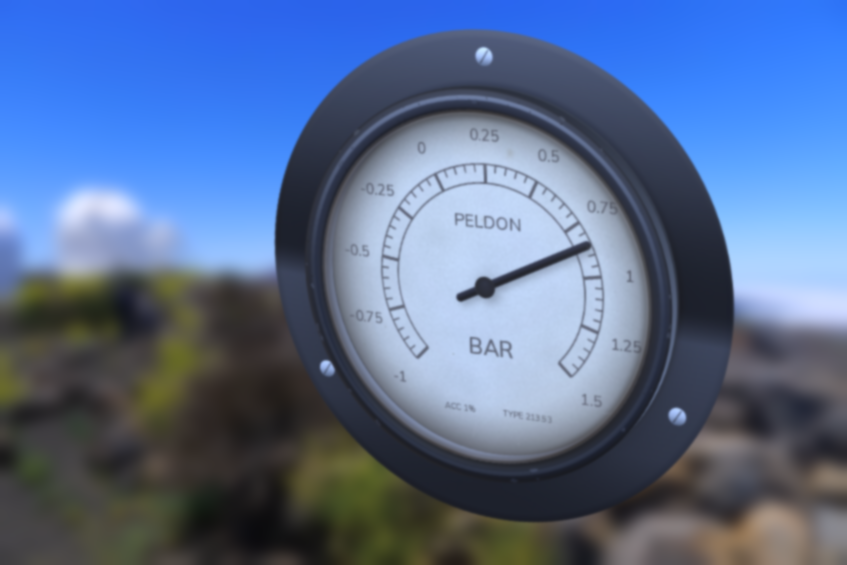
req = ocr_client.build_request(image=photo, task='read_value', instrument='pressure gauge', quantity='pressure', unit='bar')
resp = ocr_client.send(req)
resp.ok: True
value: 0.85 bar
